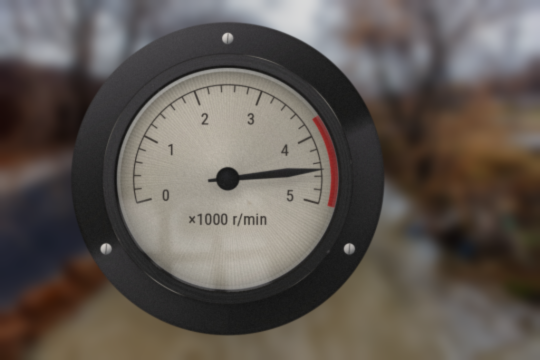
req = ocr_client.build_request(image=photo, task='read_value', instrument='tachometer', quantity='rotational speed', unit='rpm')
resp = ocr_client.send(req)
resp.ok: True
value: 4500 rpm
